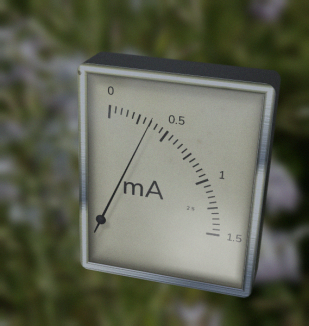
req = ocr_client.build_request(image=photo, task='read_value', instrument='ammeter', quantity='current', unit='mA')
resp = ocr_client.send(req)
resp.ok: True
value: 0.35 mA
